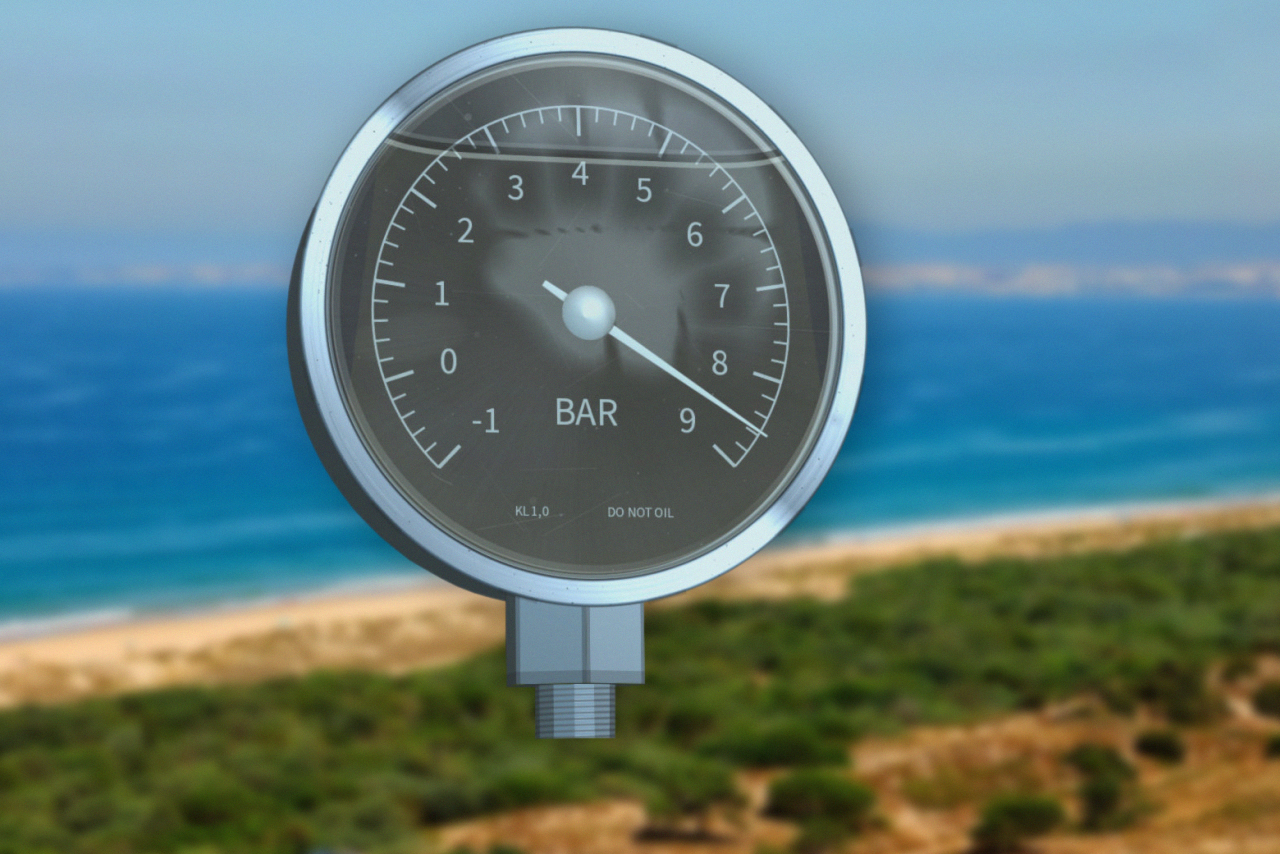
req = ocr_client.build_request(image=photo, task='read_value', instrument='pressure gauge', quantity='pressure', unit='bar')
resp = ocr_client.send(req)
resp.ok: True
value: 8.6 bar
